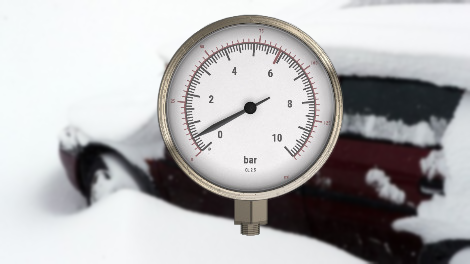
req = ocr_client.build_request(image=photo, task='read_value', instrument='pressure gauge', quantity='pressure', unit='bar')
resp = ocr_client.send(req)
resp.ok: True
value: 0.5 bar
